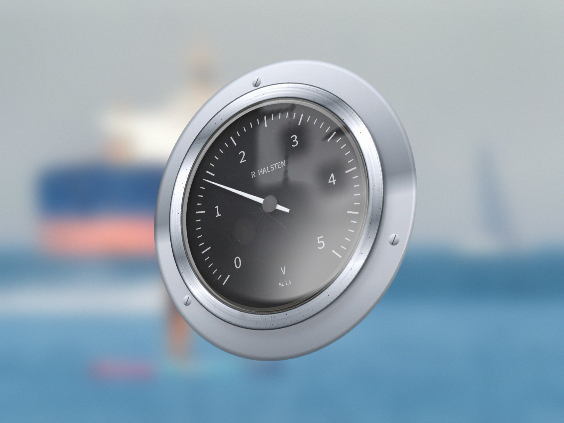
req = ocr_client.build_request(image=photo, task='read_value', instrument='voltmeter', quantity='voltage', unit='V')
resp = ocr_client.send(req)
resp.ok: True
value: 1.4 V
